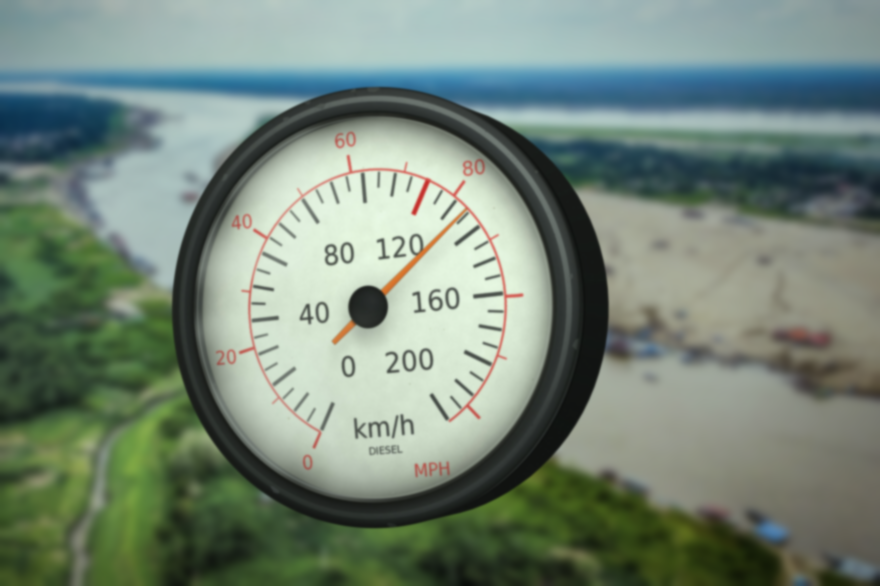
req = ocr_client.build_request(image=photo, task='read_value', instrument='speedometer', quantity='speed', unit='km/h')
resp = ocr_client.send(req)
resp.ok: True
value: 135 km/h
